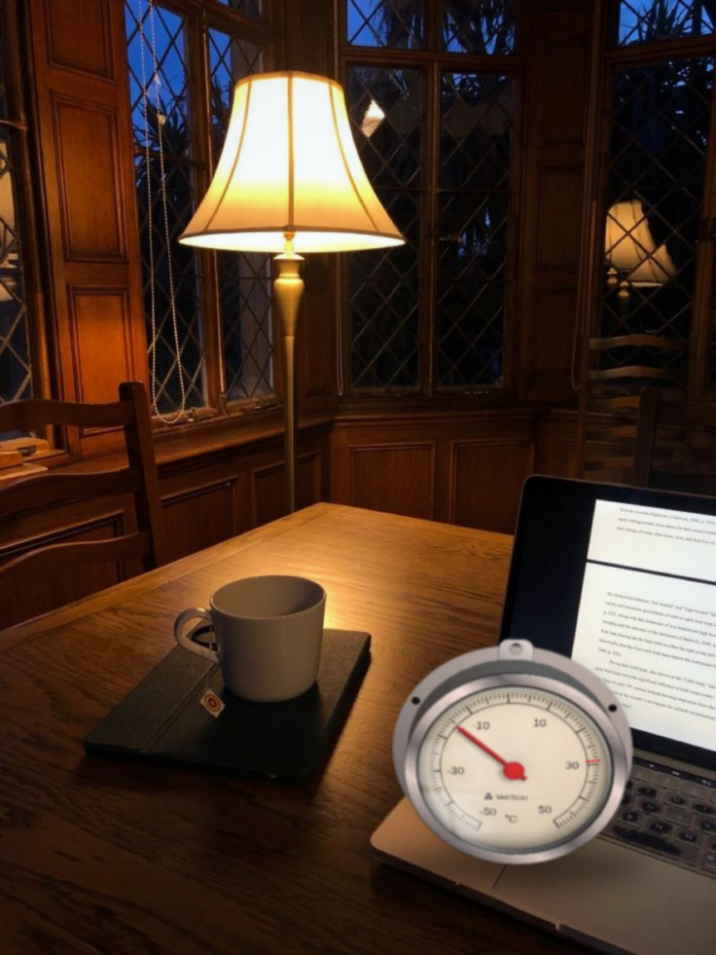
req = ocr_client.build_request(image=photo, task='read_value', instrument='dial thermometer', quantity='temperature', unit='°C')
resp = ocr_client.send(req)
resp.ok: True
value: -15 °C
